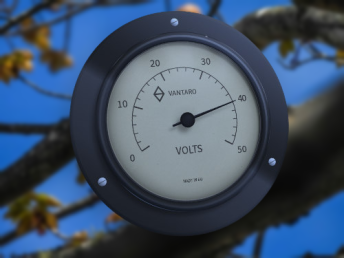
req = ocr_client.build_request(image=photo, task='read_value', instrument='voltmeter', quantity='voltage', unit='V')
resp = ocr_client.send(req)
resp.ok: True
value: 40 V
